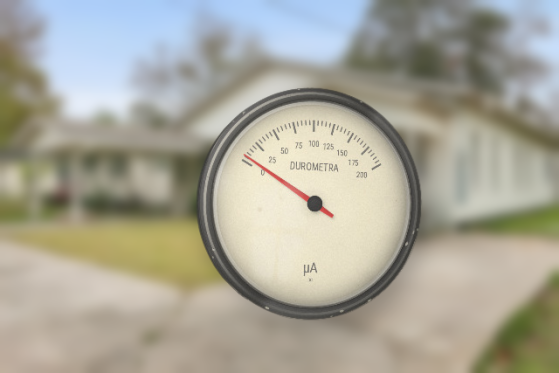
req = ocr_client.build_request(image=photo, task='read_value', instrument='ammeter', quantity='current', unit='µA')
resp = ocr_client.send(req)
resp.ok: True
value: 5 µA
